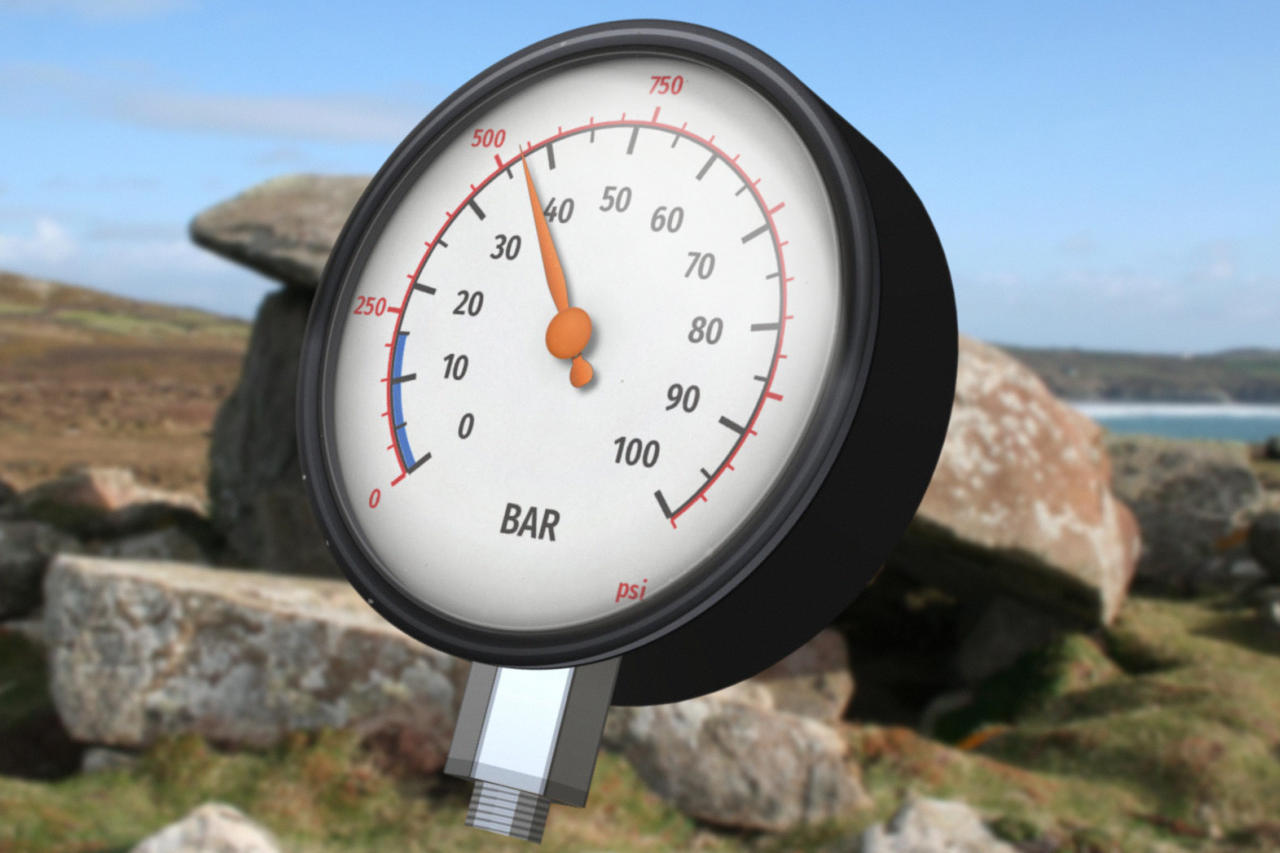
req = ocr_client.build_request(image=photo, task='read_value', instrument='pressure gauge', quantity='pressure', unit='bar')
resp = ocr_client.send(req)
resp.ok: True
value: 37.5 bar
